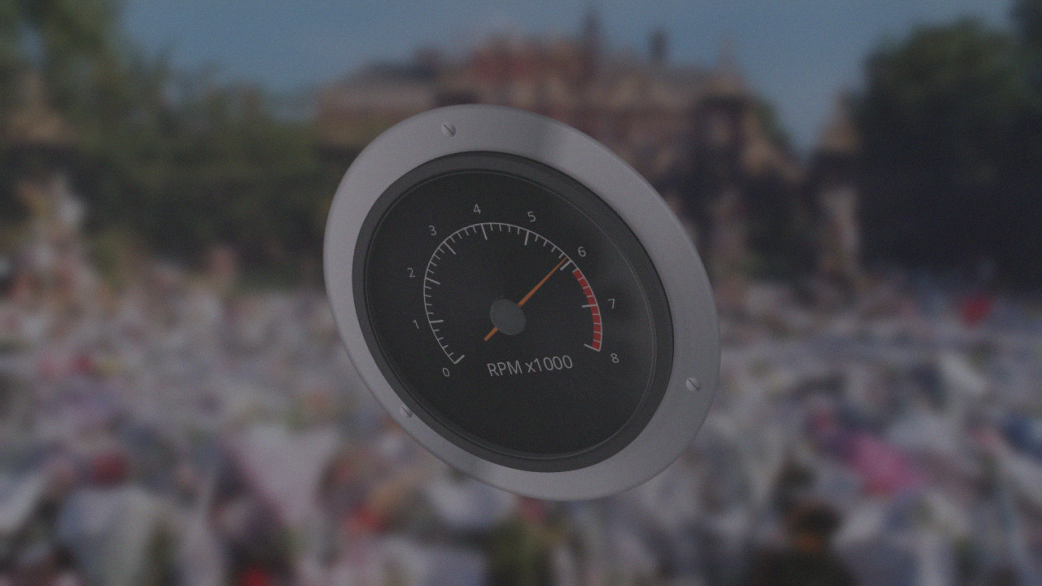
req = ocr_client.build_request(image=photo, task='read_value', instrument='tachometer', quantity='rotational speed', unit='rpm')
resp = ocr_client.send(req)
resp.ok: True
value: 5900 rpm
